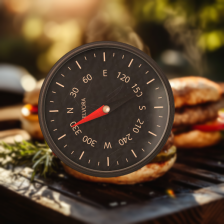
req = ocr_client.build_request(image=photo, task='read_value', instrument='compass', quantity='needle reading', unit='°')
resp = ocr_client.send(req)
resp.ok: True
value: 335 °
